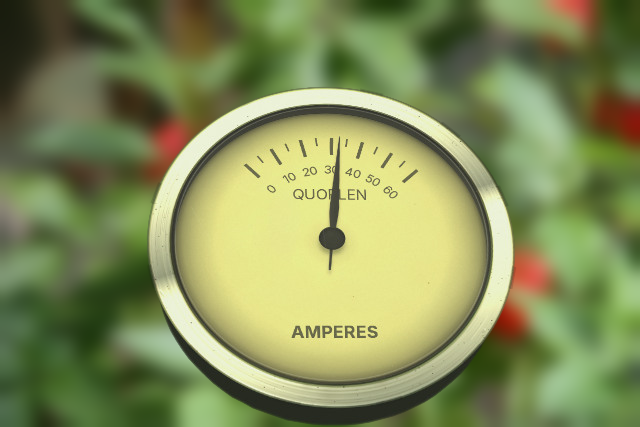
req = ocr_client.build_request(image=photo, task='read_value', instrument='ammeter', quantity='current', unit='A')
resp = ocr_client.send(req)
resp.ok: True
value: 32.5 A
